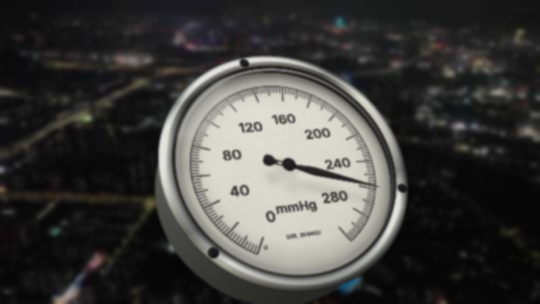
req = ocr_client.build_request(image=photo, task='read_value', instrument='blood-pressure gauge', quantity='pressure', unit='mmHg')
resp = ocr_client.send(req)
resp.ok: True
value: 260 mmHg
